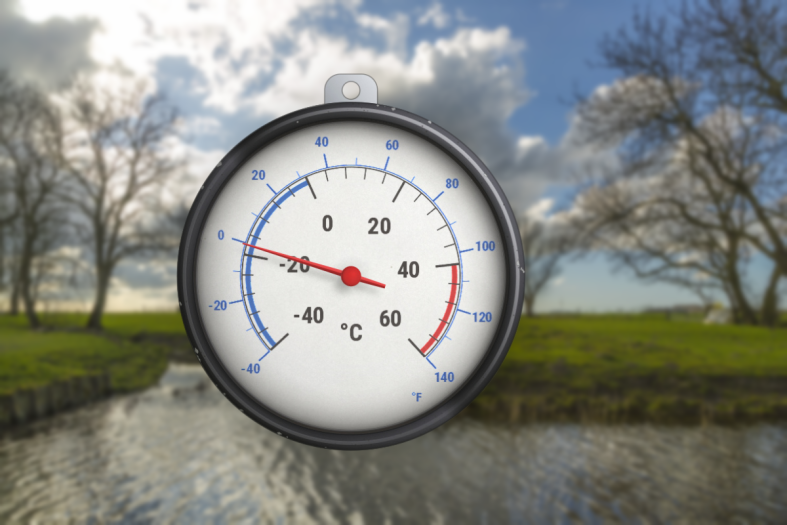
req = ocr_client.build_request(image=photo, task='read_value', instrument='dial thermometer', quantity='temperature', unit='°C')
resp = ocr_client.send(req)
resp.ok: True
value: -18 °C
